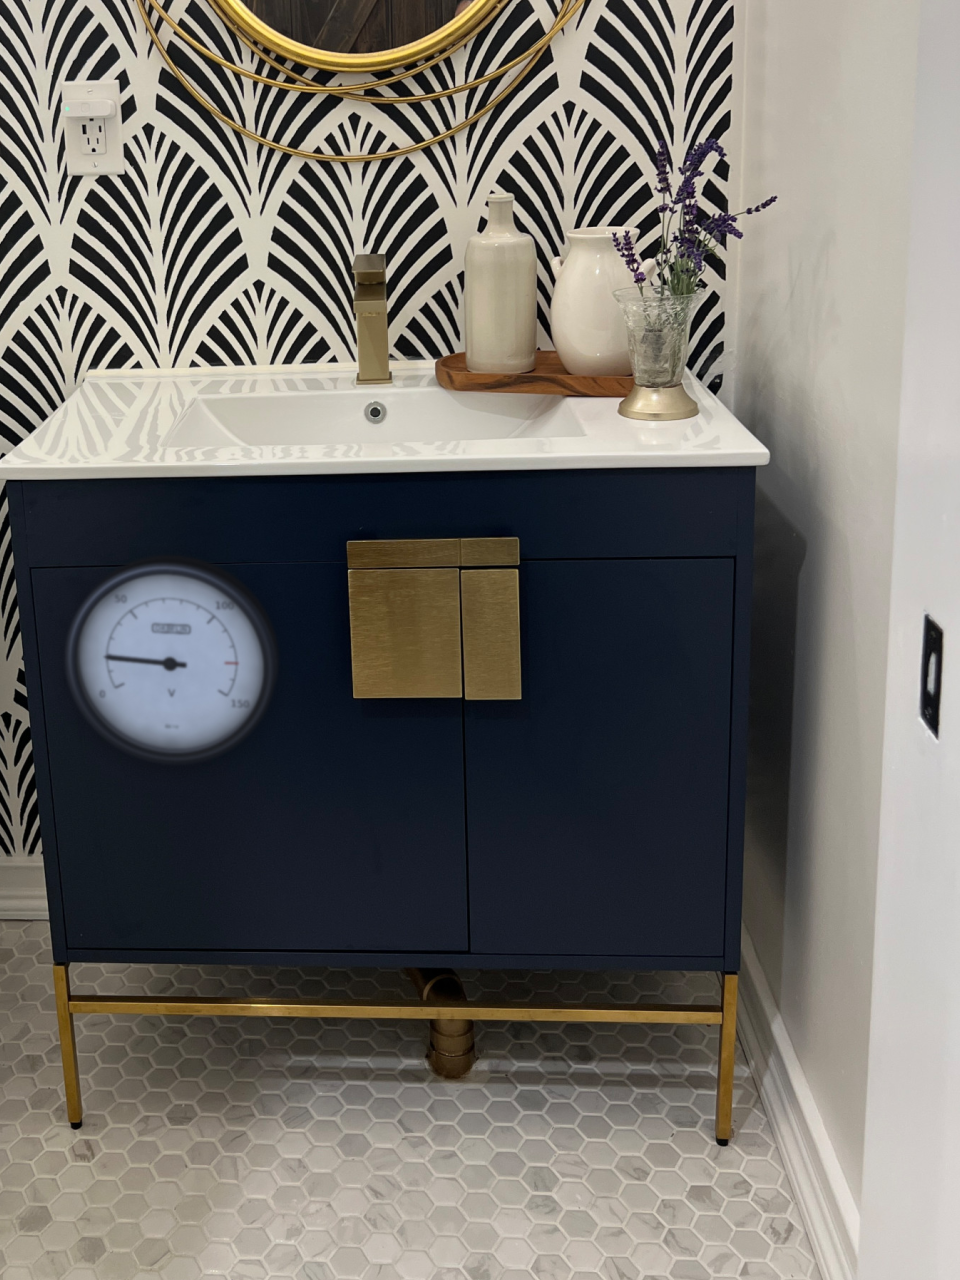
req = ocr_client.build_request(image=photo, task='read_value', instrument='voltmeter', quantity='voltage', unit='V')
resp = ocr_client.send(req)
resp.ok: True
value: 20 V
